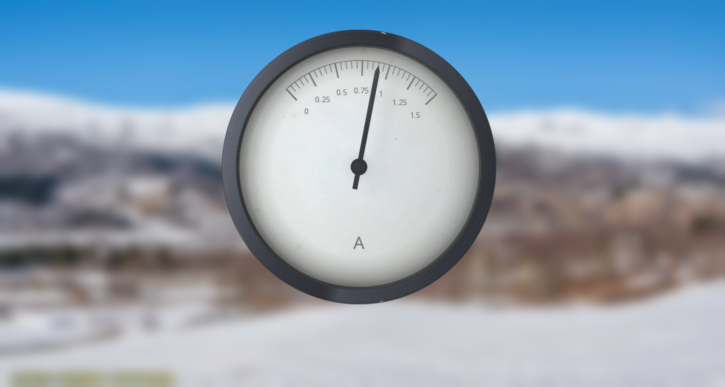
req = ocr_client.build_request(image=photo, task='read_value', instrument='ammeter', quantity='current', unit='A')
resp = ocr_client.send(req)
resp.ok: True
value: 0.9 A
